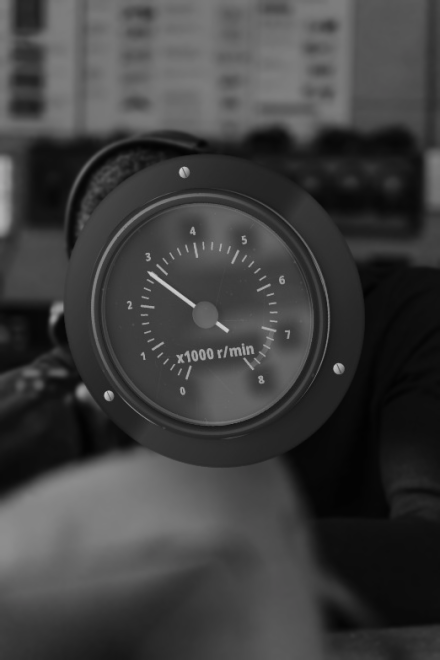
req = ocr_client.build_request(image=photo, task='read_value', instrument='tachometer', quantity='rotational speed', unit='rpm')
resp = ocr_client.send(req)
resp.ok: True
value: 2800 rpm
